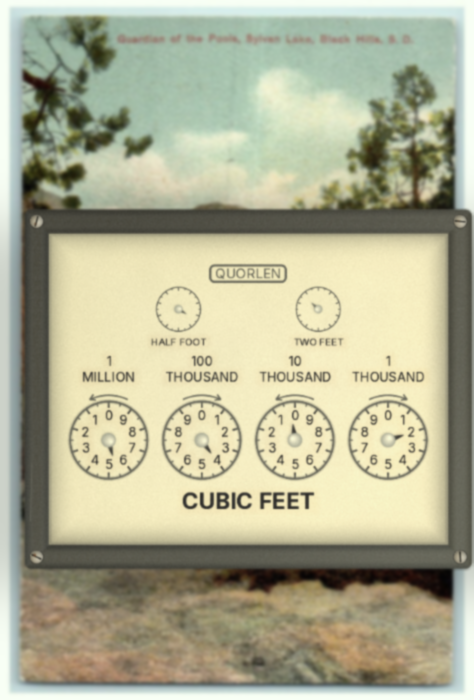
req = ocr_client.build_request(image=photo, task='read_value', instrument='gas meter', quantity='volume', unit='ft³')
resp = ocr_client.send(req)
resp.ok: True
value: 540200 ft³
